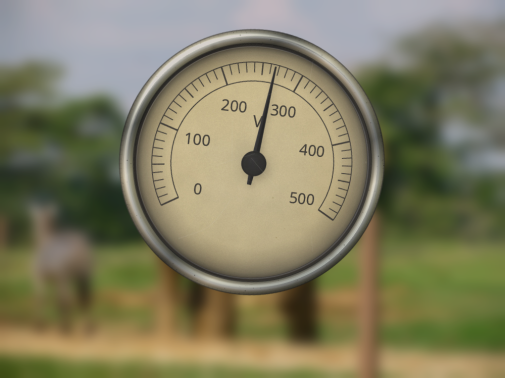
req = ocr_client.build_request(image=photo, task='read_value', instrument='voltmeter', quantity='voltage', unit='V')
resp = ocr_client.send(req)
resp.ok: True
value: 265 V
